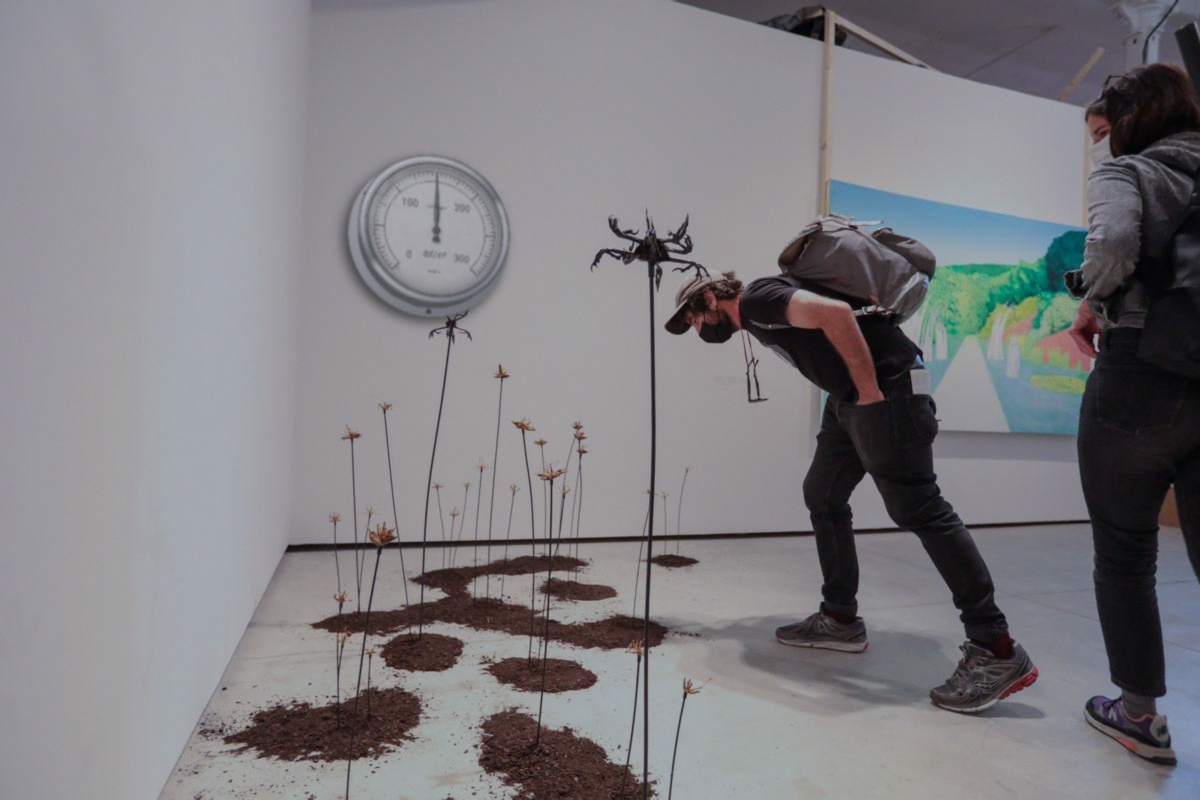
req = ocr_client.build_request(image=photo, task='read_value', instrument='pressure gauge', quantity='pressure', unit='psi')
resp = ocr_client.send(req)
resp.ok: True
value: 150 psi
